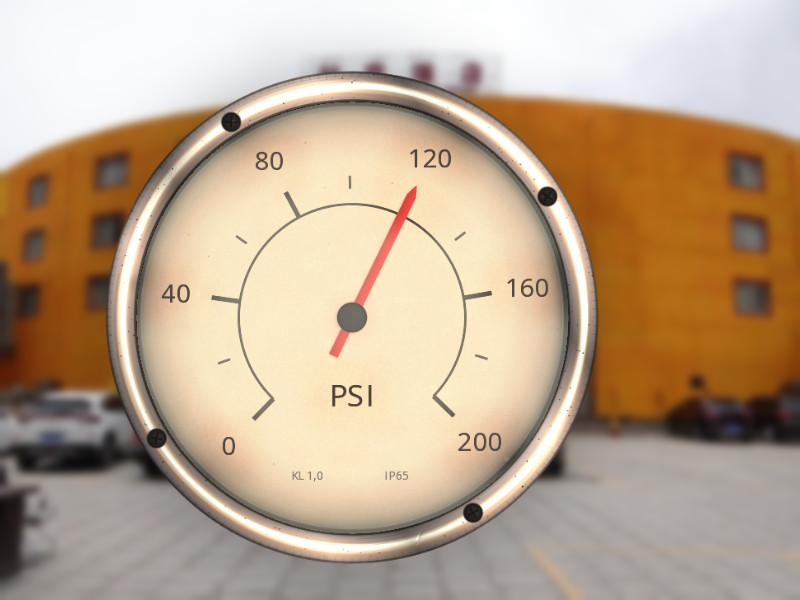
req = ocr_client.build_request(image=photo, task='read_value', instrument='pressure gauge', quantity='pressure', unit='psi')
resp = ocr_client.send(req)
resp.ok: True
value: 120 psi
